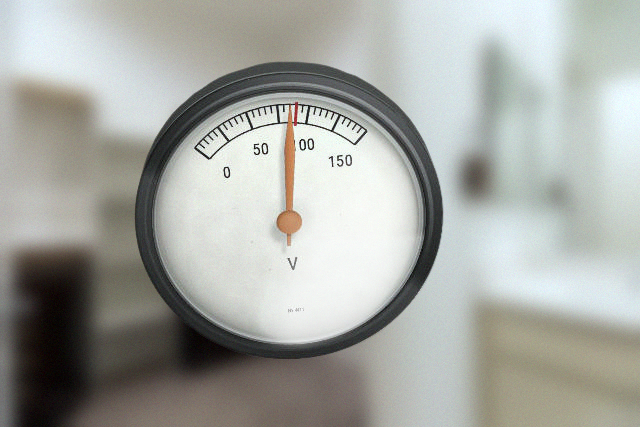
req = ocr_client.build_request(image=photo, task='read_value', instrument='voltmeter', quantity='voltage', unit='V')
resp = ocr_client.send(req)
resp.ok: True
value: 85 V
